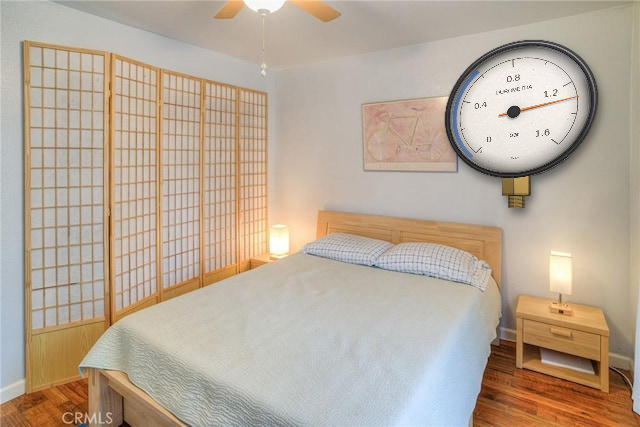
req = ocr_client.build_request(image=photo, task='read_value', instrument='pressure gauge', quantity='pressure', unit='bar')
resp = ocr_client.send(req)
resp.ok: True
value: 1.3 bar
